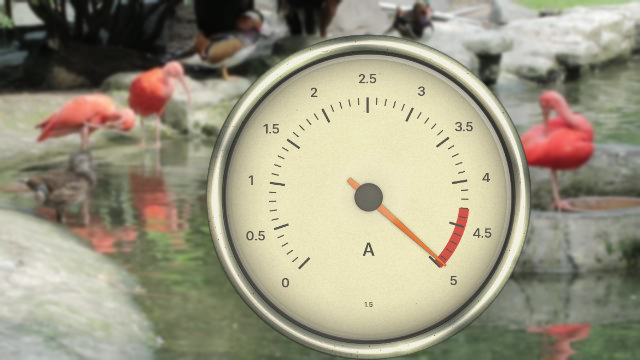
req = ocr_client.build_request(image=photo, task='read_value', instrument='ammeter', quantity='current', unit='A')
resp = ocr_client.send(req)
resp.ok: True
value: 4.95 A
